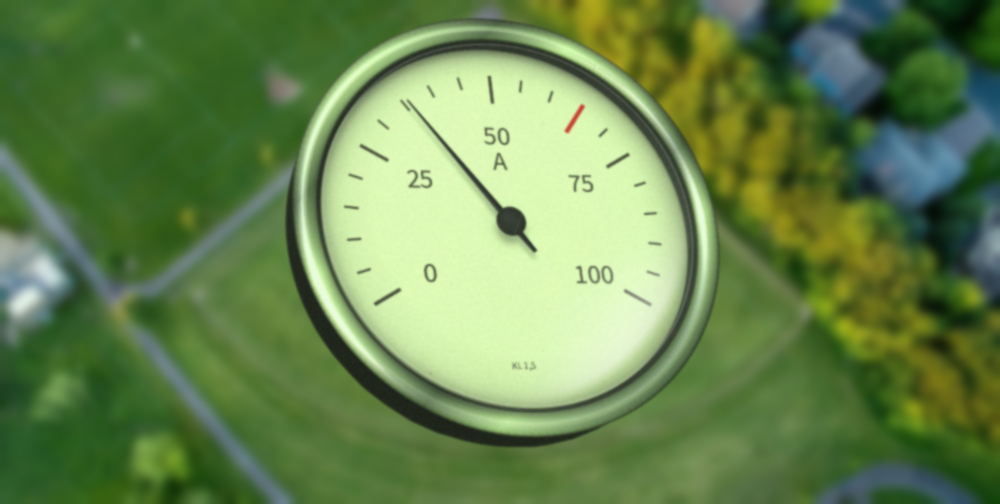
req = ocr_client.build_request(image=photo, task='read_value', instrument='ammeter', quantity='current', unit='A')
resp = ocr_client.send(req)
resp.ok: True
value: 35 A
